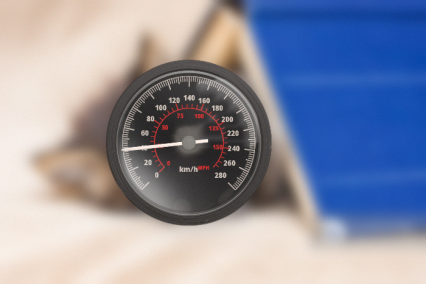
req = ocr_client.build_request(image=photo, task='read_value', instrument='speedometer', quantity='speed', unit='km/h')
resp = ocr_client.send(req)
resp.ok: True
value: 40 km/h
